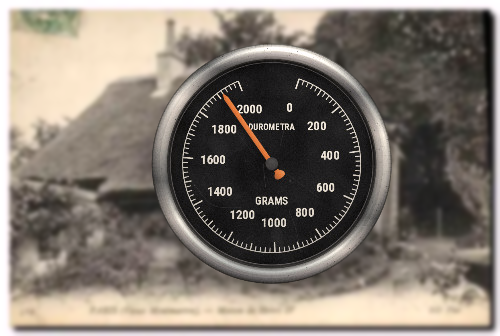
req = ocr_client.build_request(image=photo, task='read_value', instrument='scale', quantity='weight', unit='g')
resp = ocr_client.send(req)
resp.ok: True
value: 1920 g
